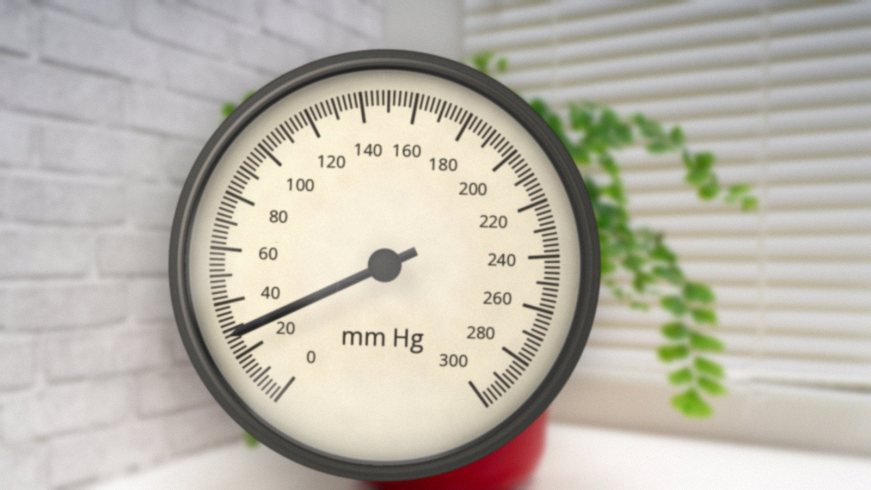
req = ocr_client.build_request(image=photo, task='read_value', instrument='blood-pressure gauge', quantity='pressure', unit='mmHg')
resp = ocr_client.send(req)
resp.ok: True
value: 28 mmHg
